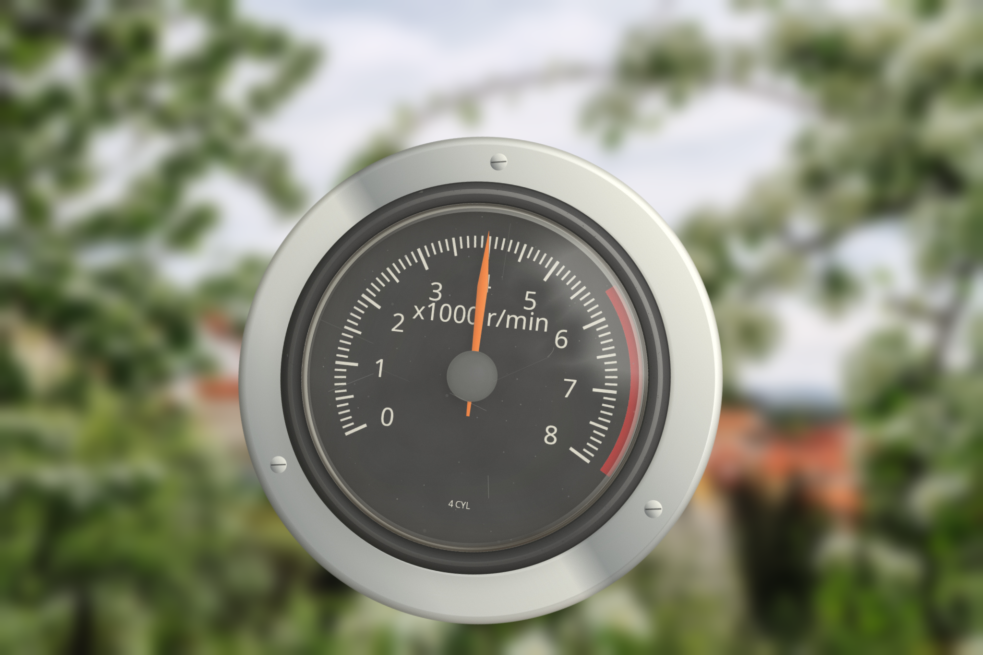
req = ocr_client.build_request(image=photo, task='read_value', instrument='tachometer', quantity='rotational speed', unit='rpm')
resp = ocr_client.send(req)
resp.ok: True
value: 4000 rpm
